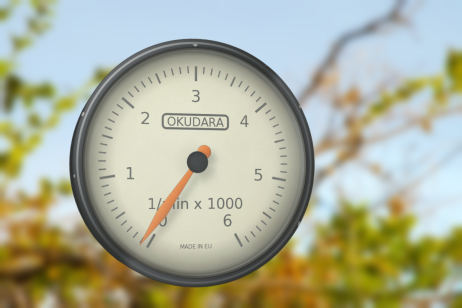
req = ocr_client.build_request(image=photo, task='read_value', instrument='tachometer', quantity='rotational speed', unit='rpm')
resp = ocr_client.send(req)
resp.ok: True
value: 100 rpm
